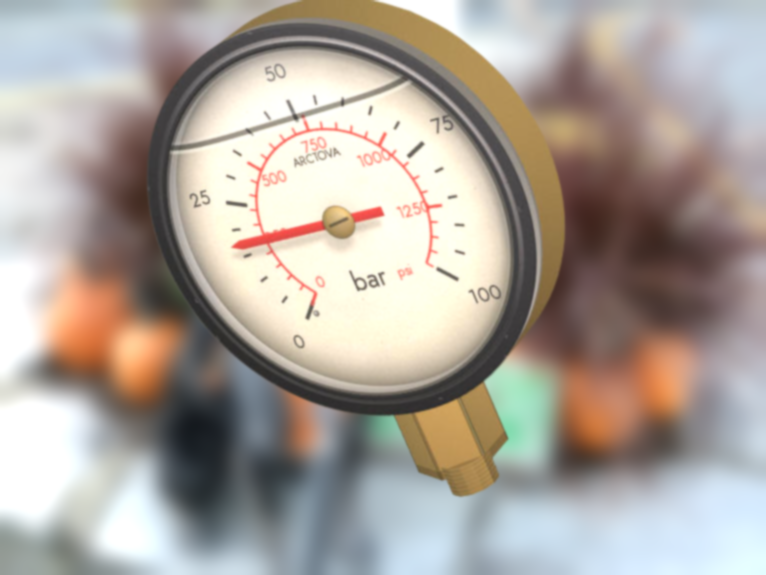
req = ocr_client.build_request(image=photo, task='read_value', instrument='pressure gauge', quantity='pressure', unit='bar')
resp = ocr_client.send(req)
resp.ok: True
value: 17.5 bar
